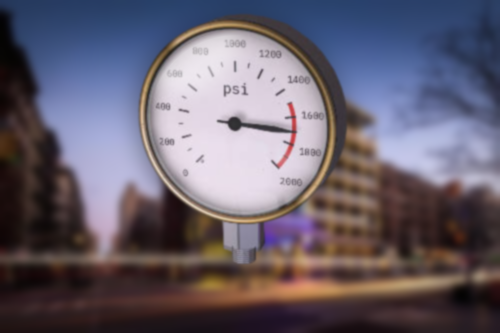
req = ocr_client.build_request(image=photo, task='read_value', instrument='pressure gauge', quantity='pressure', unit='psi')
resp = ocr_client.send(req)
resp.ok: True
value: 1700 psi
